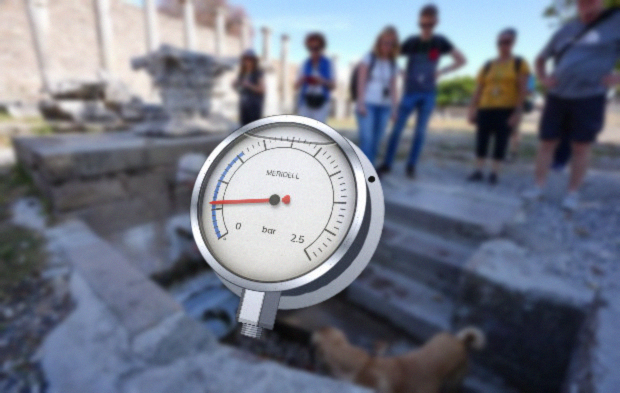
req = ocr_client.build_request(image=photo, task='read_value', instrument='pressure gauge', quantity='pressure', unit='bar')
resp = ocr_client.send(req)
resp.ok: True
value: 0.3 bar
